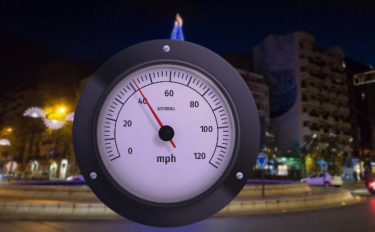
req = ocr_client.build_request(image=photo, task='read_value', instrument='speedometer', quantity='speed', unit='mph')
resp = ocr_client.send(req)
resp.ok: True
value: 42 mph
